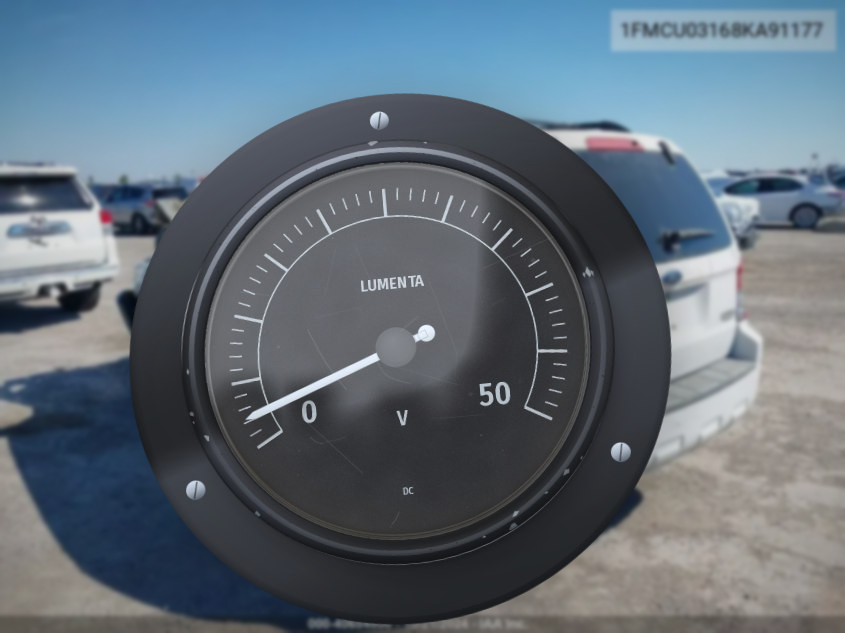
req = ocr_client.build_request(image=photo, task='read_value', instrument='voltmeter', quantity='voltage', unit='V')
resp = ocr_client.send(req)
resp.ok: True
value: 2 V
